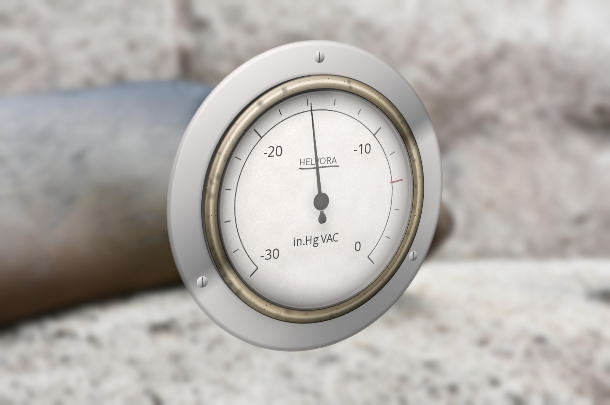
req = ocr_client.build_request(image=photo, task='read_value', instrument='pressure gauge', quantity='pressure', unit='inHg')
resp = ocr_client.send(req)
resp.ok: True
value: -16 inHg
